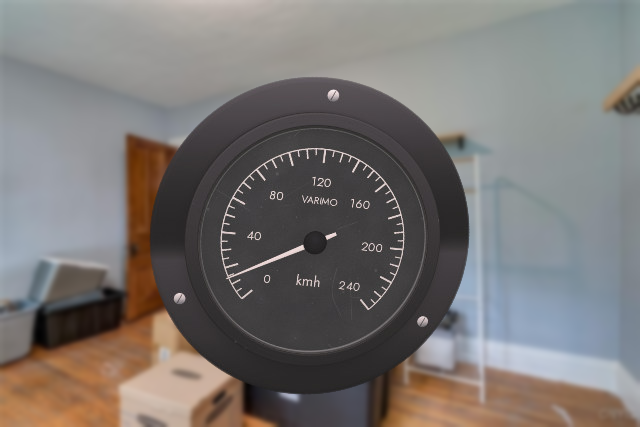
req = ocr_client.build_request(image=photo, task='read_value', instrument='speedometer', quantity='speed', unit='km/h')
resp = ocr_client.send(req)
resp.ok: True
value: 15 km/h
